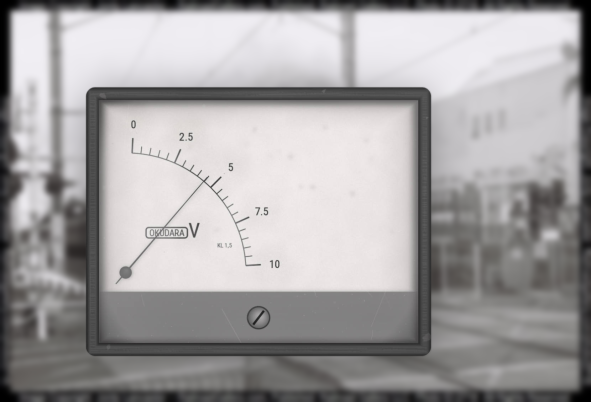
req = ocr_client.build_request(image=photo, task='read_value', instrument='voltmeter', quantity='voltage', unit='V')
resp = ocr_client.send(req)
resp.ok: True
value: 4.5 V
